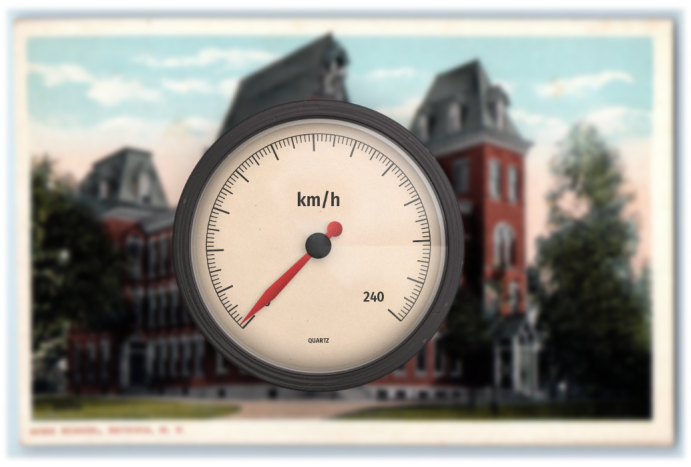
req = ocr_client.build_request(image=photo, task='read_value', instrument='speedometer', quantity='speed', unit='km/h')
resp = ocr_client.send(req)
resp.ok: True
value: 2 km/h
